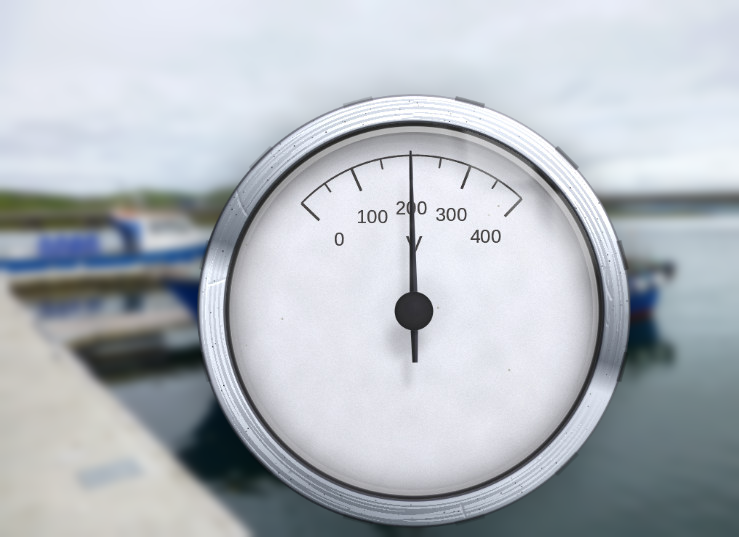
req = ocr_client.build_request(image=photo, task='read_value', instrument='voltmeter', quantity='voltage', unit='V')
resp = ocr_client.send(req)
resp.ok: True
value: 200 V
